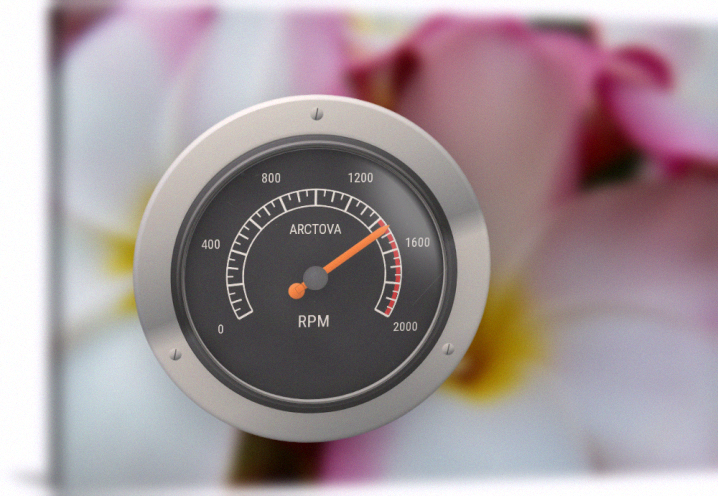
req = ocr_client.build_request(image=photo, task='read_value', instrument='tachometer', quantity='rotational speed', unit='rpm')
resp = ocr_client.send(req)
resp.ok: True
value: 1450 rpm
